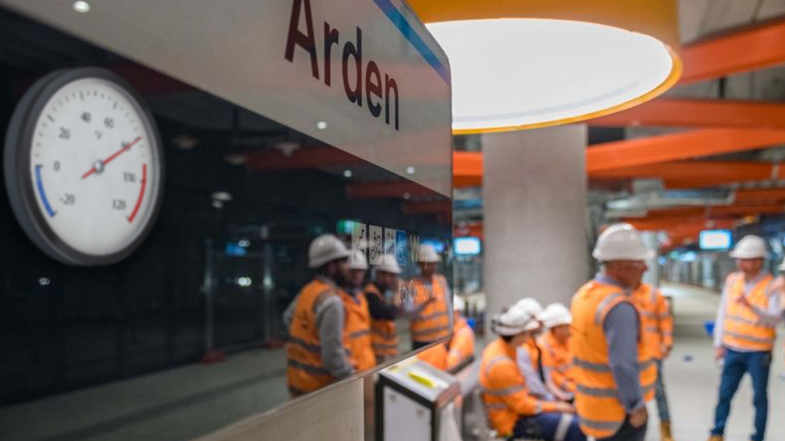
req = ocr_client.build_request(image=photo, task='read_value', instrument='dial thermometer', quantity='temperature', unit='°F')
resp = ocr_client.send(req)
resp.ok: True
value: 80 °F
